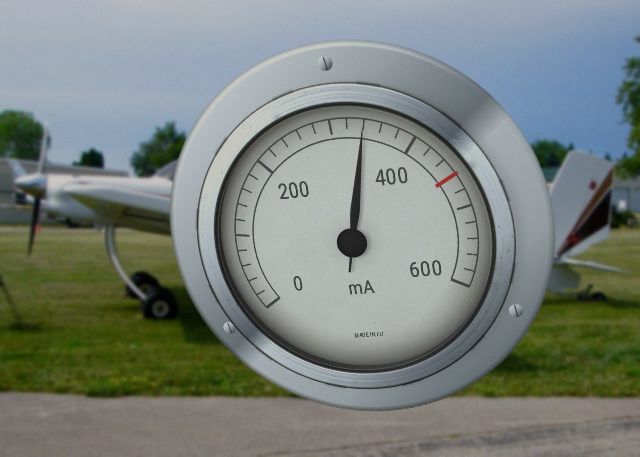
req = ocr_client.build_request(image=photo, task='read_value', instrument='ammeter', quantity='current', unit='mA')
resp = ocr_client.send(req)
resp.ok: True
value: 340 mA
